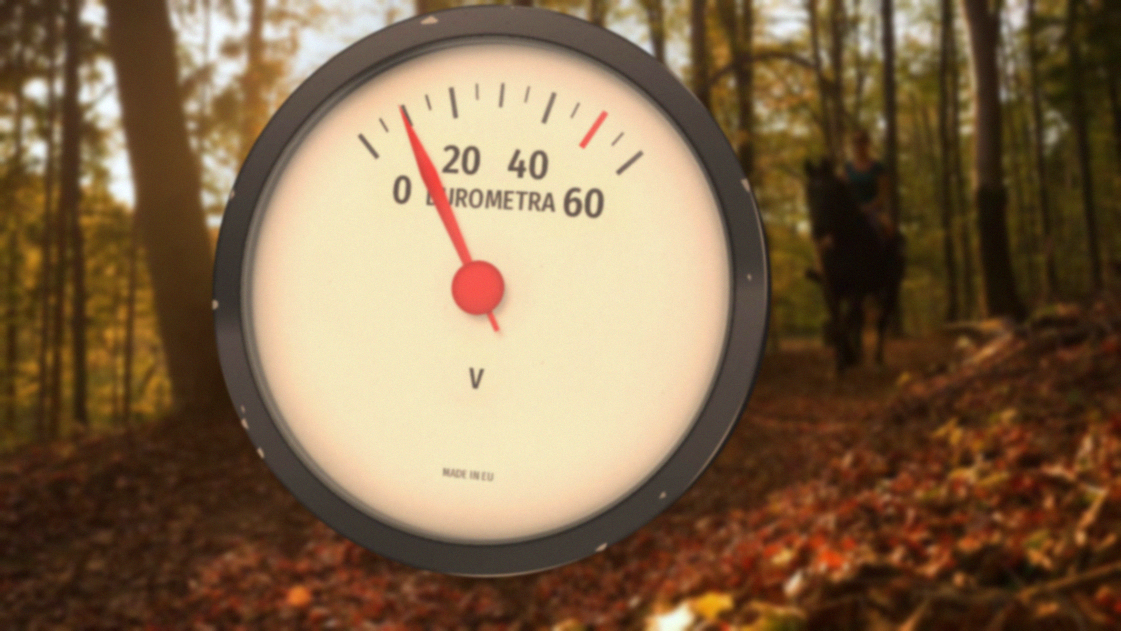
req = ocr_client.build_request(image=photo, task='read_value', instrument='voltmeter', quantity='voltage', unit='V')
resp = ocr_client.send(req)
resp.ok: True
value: 10 V
